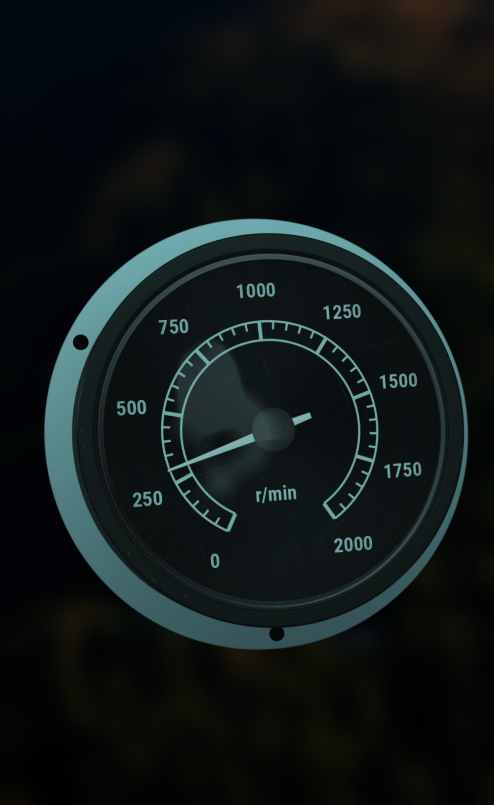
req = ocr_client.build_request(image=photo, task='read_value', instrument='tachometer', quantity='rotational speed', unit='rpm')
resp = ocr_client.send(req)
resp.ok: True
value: 300 rpm
